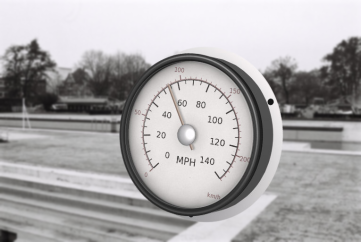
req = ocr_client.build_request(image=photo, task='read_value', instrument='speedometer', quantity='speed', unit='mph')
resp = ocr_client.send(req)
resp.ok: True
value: 55 mph
